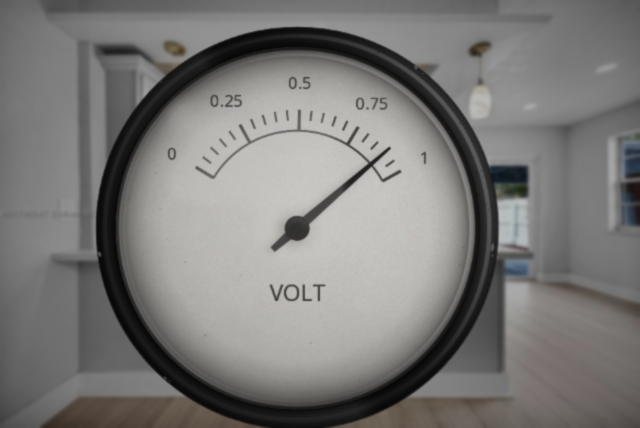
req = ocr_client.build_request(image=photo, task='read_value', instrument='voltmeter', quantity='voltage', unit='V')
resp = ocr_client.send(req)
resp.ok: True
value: 0.9 V
